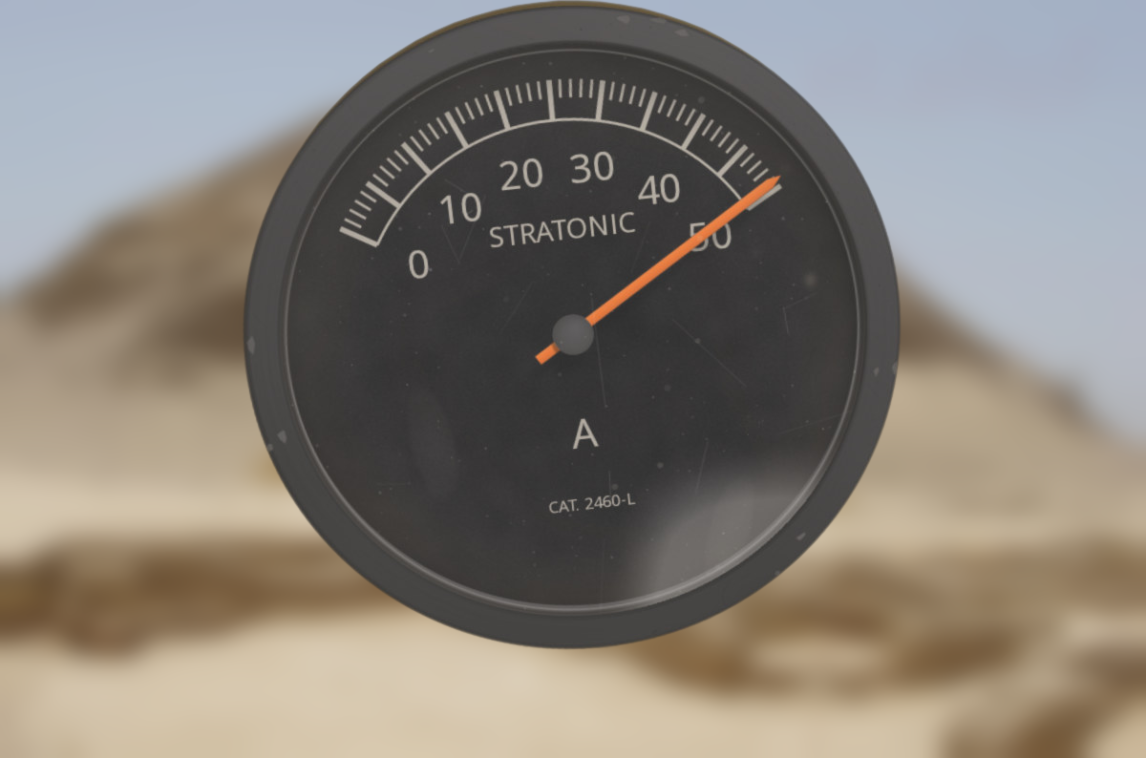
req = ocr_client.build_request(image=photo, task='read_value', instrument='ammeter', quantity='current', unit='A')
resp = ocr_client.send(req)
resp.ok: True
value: 49 A
